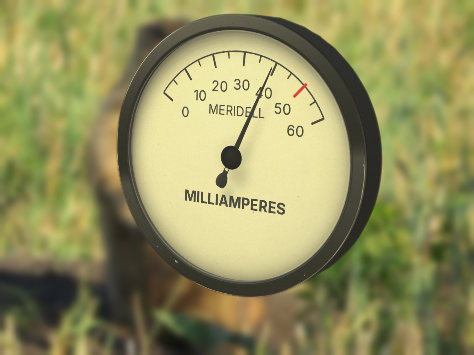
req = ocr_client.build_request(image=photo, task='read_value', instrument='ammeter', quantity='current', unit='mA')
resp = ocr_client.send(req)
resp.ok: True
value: 40 mA
